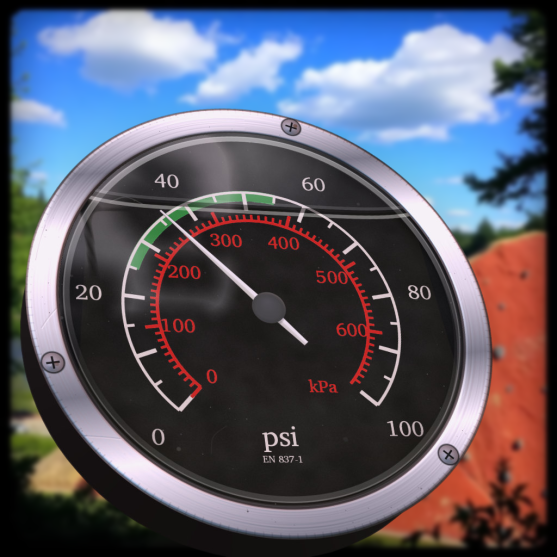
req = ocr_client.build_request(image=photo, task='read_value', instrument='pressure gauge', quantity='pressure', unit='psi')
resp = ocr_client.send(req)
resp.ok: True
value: 35 psi
